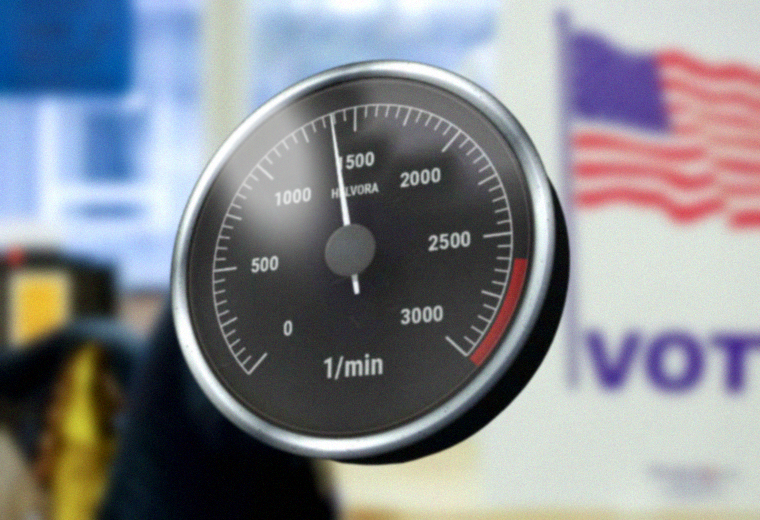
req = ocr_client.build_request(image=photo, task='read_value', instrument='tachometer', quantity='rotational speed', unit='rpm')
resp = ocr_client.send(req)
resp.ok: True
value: 1400 rpm
